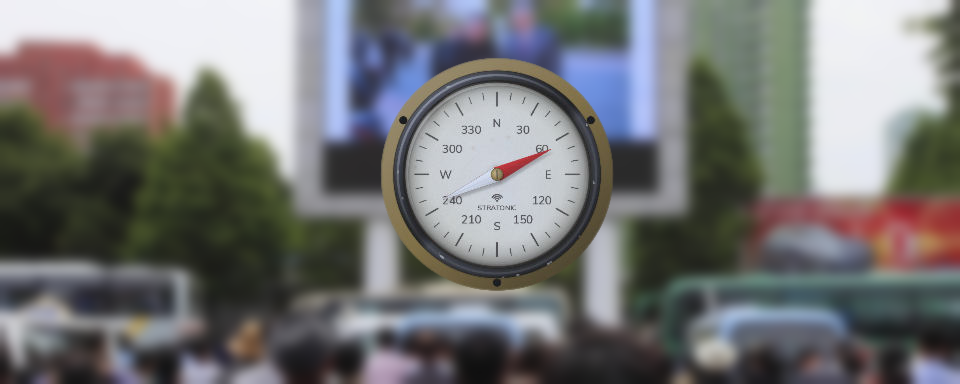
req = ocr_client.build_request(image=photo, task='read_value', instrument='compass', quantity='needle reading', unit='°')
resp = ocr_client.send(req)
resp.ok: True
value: 65 °
